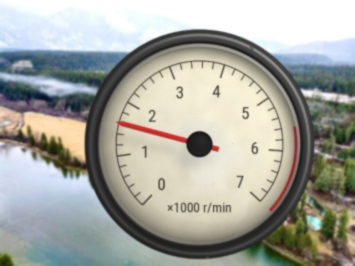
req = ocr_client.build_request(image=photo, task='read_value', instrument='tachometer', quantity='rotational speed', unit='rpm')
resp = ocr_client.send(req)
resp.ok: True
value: 1600 rpm
